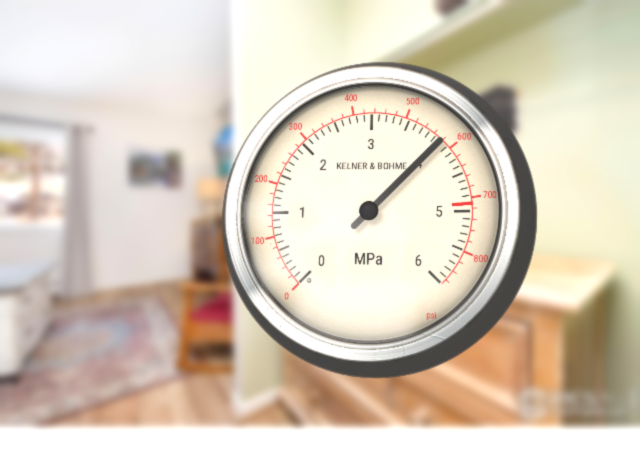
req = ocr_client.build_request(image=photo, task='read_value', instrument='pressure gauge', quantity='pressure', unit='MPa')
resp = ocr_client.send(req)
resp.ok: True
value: 4 MPa
